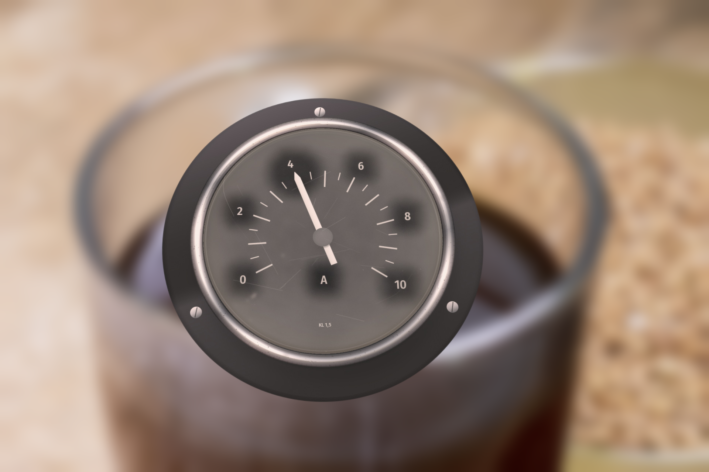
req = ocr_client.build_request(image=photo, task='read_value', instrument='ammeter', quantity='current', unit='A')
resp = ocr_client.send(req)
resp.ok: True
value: 4 A
